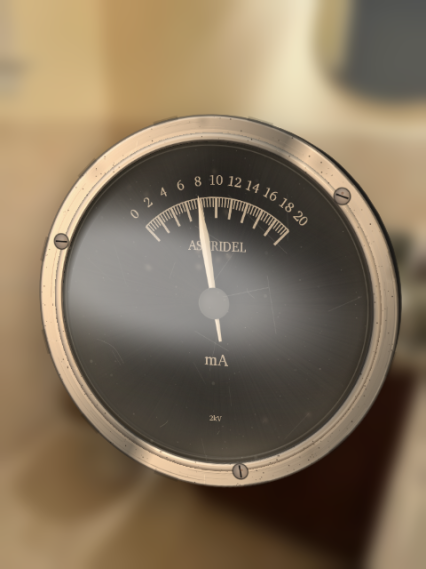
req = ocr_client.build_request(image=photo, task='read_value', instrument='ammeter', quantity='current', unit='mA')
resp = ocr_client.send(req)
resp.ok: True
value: 8 mA
